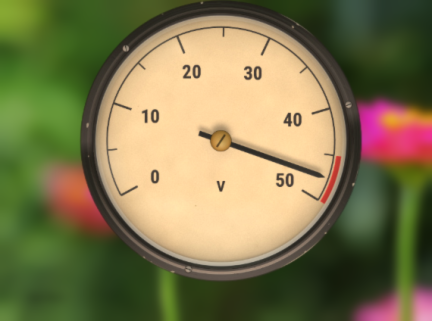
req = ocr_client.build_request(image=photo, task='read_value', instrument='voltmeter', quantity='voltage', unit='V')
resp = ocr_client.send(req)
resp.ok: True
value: 47.5 V
